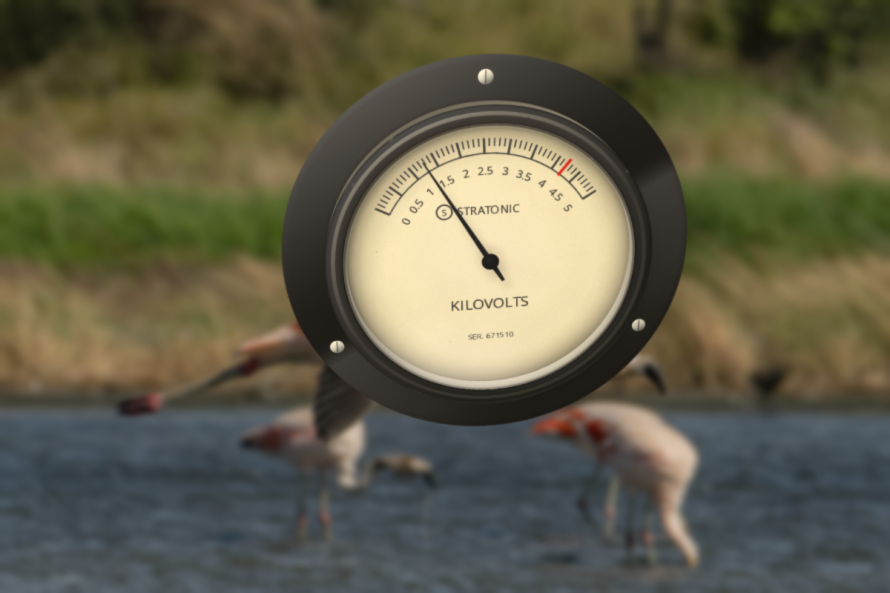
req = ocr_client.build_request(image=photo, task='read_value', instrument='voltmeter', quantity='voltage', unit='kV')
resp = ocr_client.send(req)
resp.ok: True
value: 1.3 kV
